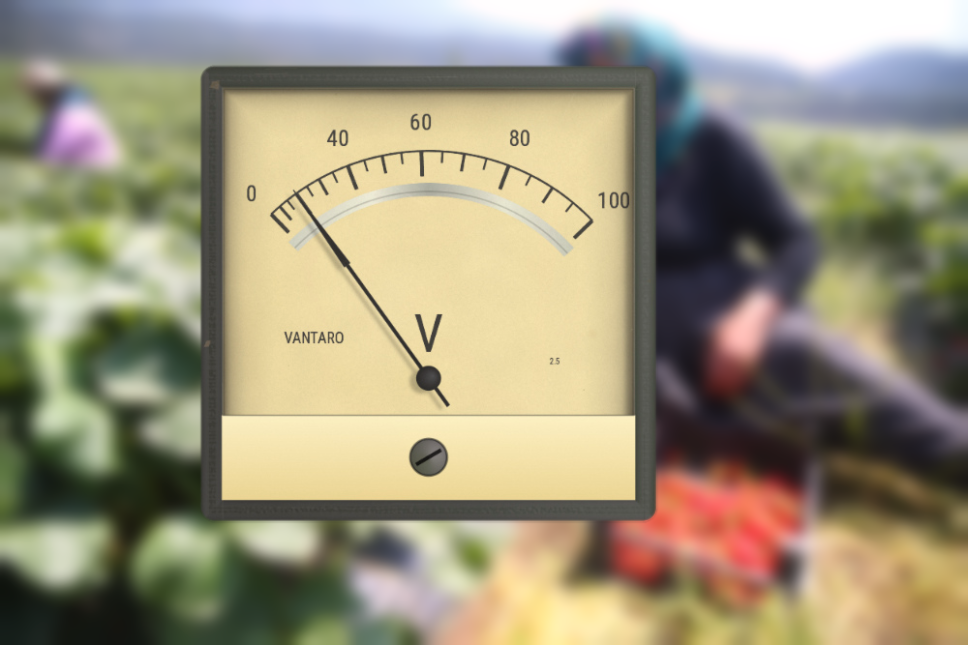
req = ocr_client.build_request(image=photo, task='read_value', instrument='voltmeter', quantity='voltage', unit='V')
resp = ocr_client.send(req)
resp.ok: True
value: 20 V
